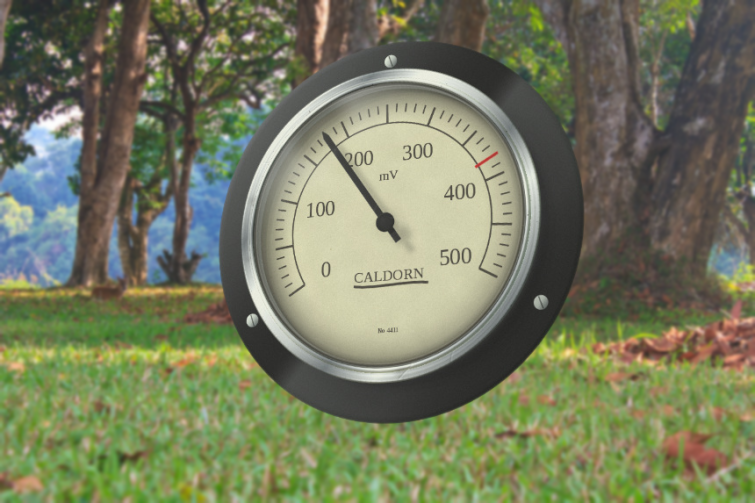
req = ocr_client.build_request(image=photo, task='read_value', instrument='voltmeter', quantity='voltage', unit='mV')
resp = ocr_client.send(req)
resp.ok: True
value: 180 mV
